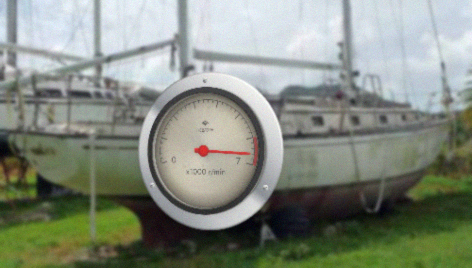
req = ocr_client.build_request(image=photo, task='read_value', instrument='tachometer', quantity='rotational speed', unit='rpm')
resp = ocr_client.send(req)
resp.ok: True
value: 6600 rpm
